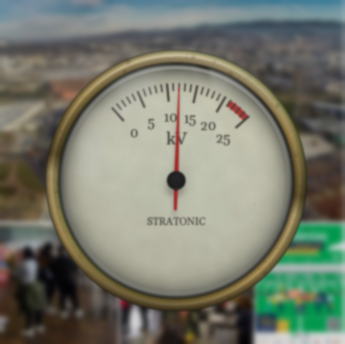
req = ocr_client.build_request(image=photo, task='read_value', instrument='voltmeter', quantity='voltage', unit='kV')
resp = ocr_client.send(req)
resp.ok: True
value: 12 kV
